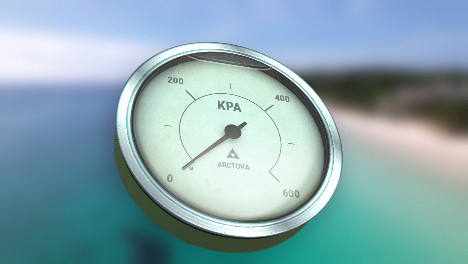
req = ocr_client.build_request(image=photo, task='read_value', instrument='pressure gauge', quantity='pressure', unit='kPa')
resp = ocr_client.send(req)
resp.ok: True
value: 0 kPa
